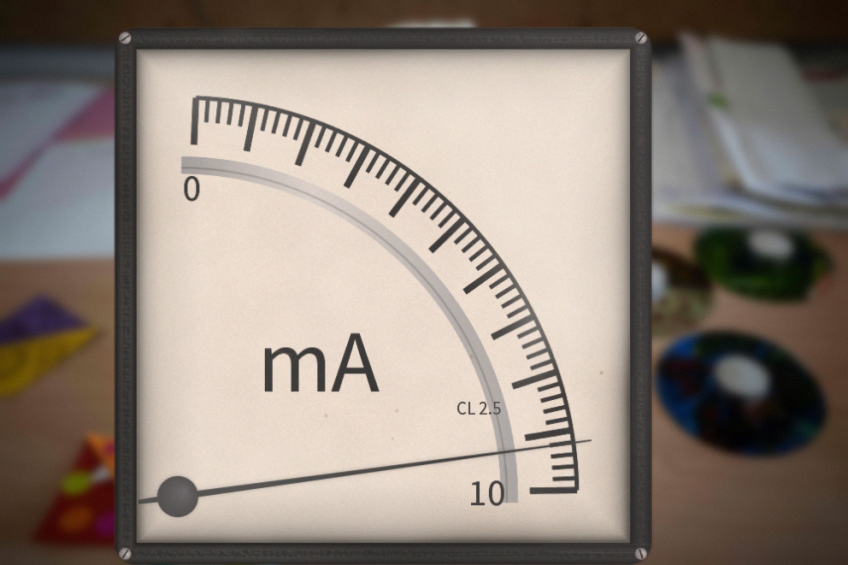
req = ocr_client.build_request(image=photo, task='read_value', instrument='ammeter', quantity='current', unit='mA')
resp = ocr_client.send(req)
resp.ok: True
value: 9.2 mA
